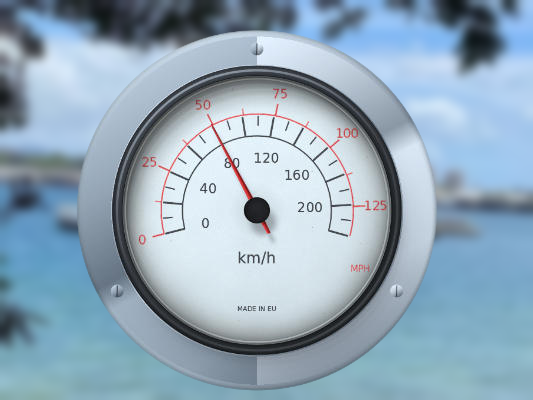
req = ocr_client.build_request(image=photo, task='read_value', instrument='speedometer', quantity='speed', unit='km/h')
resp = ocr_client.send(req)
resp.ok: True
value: 80 km/h
